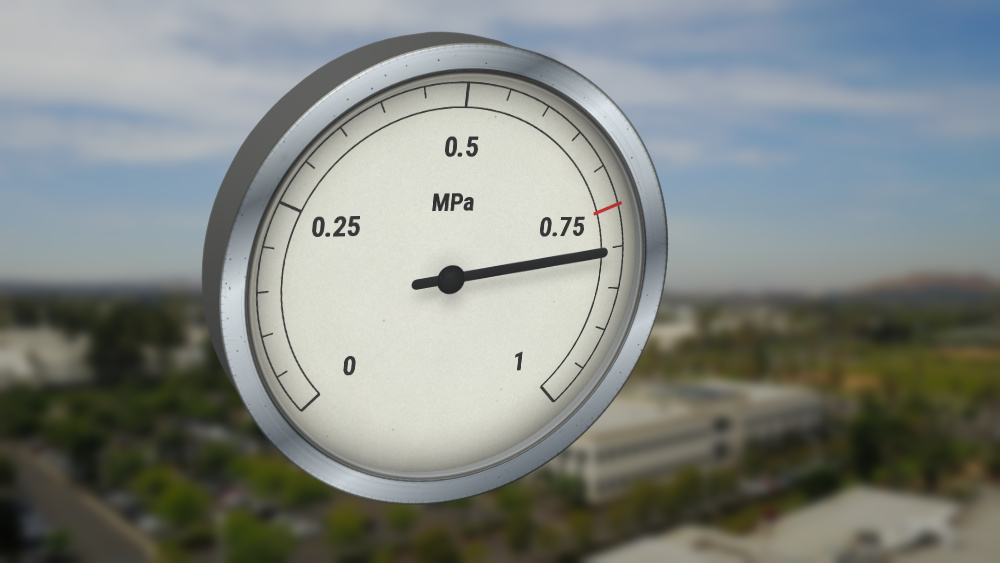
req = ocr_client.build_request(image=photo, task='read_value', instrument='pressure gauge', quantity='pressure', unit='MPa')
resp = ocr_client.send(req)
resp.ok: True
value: 0.8 MPa
